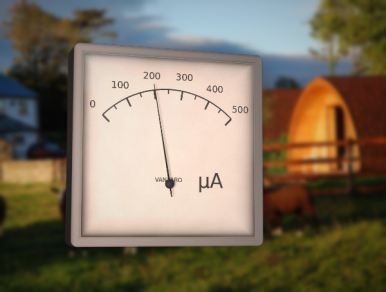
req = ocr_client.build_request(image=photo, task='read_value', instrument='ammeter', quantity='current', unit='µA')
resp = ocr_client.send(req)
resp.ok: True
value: 200 µA
